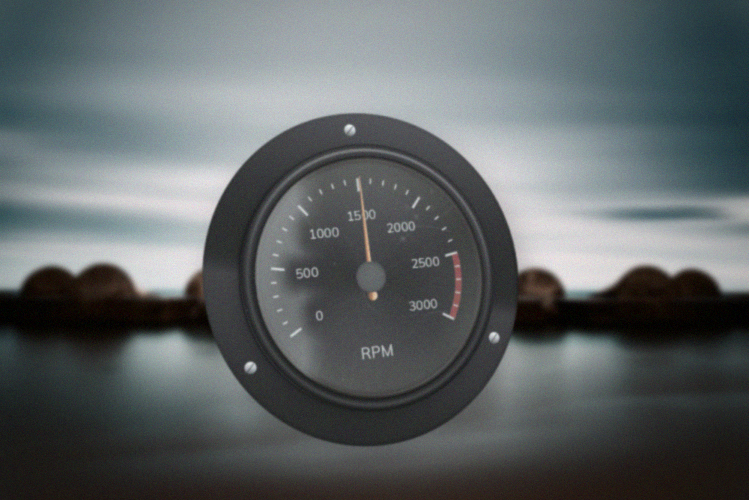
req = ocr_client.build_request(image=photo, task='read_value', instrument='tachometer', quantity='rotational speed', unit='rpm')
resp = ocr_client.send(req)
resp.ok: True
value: 1500 rpm
